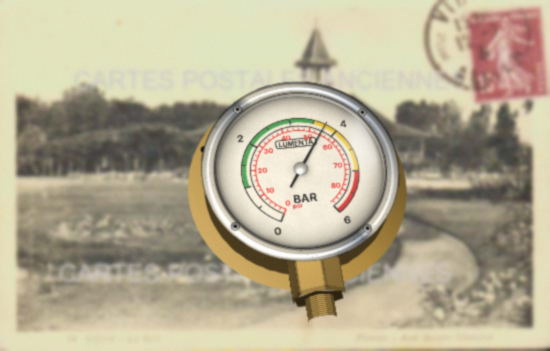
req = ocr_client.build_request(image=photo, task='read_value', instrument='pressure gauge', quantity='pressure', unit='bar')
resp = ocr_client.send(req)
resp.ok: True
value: 3.75 bar
